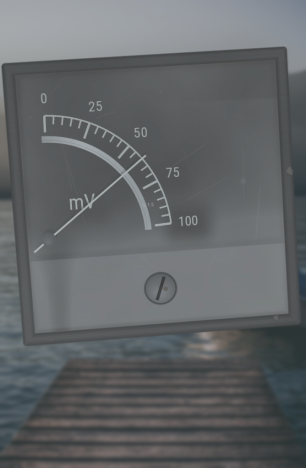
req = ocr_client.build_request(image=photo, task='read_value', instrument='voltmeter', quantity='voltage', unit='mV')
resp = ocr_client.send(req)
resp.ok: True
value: 60 mV
